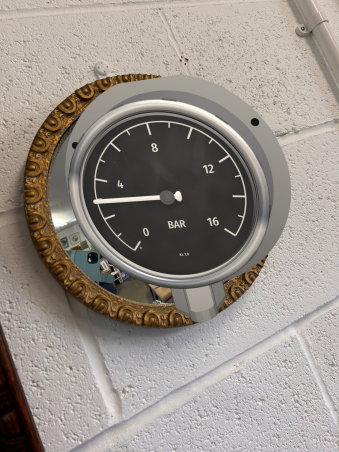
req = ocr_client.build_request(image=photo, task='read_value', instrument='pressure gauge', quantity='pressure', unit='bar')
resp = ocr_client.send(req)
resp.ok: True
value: 3 bar
